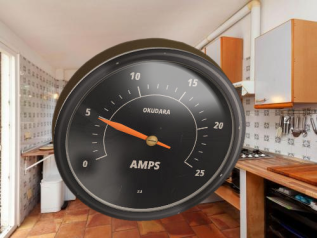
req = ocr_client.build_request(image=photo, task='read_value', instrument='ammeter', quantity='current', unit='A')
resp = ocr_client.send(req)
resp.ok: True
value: 5 A
